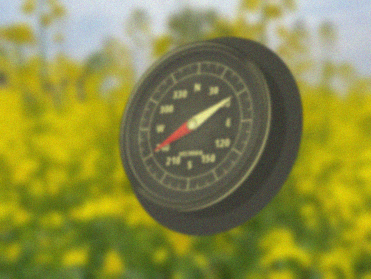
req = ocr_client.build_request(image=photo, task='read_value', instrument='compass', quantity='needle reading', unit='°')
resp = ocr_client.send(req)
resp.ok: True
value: 240 °
